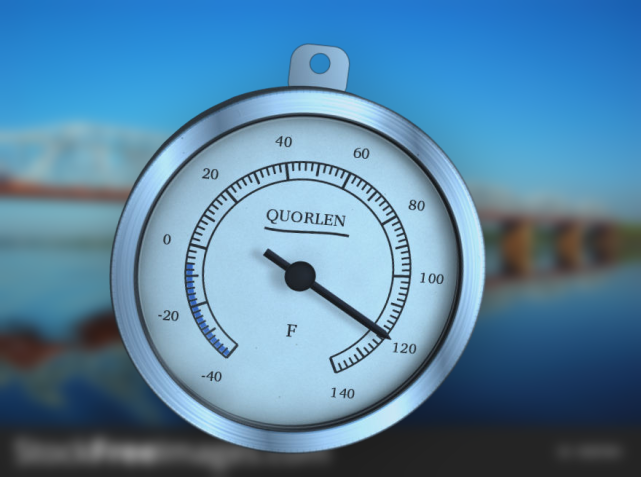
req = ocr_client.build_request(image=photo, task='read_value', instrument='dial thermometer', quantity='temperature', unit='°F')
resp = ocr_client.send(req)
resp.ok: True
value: 120 °F
